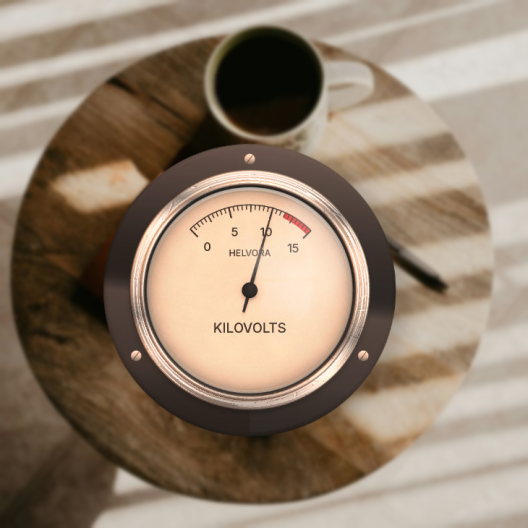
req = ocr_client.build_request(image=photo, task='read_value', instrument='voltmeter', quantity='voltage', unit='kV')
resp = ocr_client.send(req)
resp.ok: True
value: 10 kV
